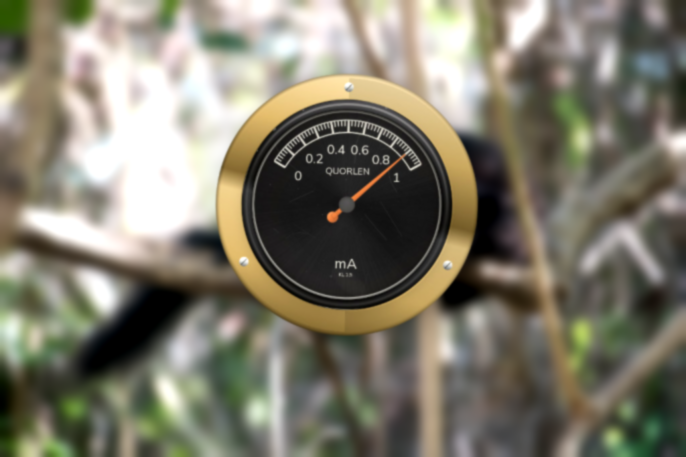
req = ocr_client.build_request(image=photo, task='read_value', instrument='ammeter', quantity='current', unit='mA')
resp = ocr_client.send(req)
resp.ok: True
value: 0.9 mA
